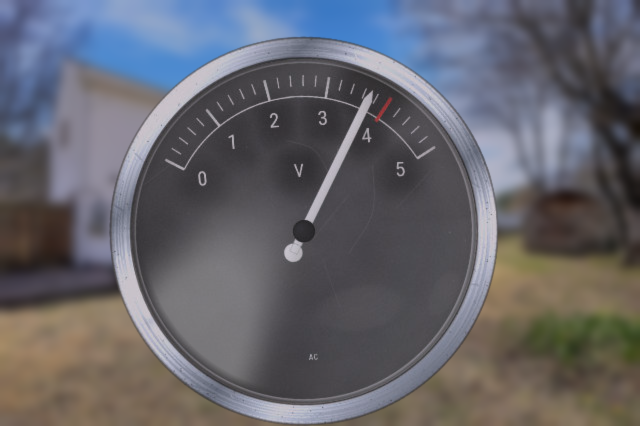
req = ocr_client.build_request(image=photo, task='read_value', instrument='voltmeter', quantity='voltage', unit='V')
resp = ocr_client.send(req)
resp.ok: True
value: 3.7 V
